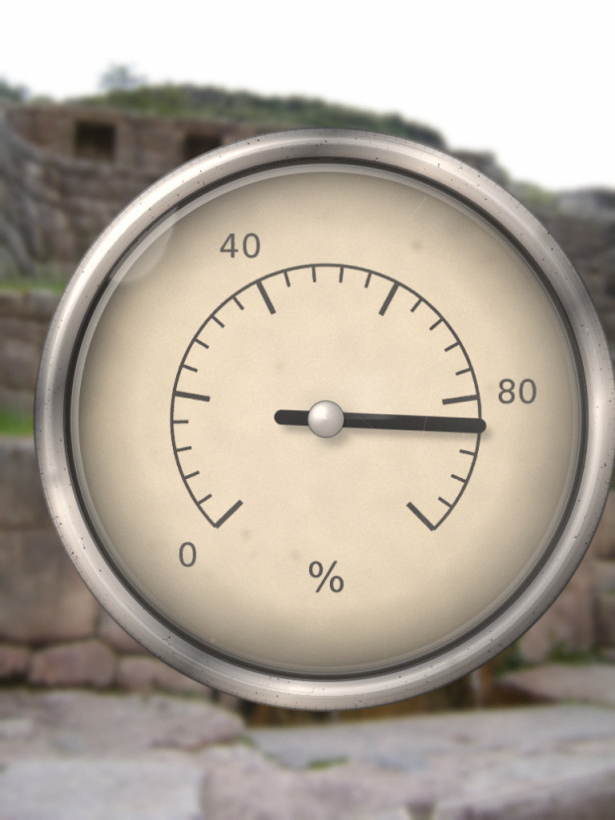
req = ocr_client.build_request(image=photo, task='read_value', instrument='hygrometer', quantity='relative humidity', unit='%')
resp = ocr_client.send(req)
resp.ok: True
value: 84 %
